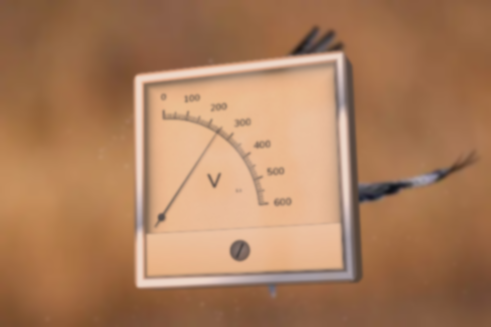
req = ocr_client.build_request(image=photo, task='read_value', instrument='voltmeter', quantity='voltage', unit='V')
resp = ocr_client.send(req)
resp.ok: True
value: 250 V
